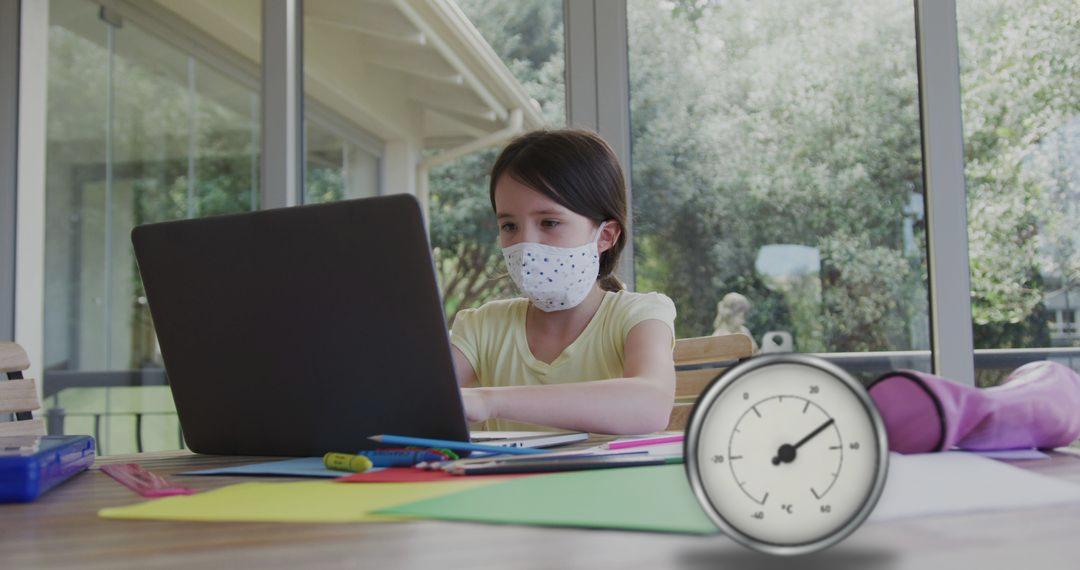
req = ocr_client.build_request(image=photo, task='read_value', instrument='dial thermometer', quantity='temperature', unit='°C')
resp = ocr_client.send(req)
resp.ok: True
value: 30 °C
